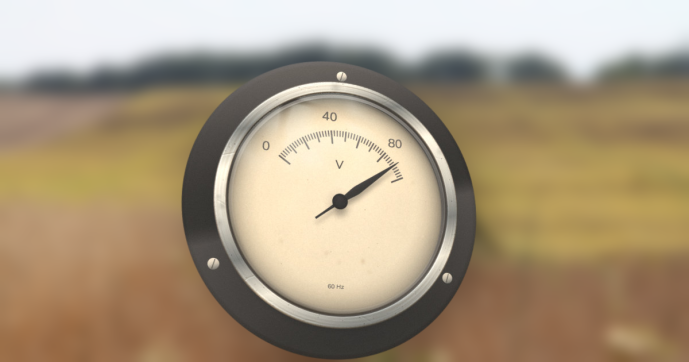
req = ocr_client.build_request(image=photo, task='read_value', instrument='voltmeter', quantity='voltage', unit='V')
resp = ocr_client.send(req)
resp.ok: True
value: 90 V
